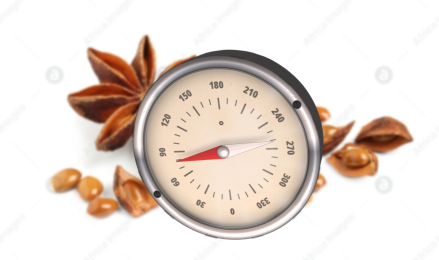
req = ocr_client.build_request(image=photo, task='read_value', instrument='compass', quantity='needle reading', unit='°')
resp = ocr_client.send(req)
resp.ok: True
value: 80 °
